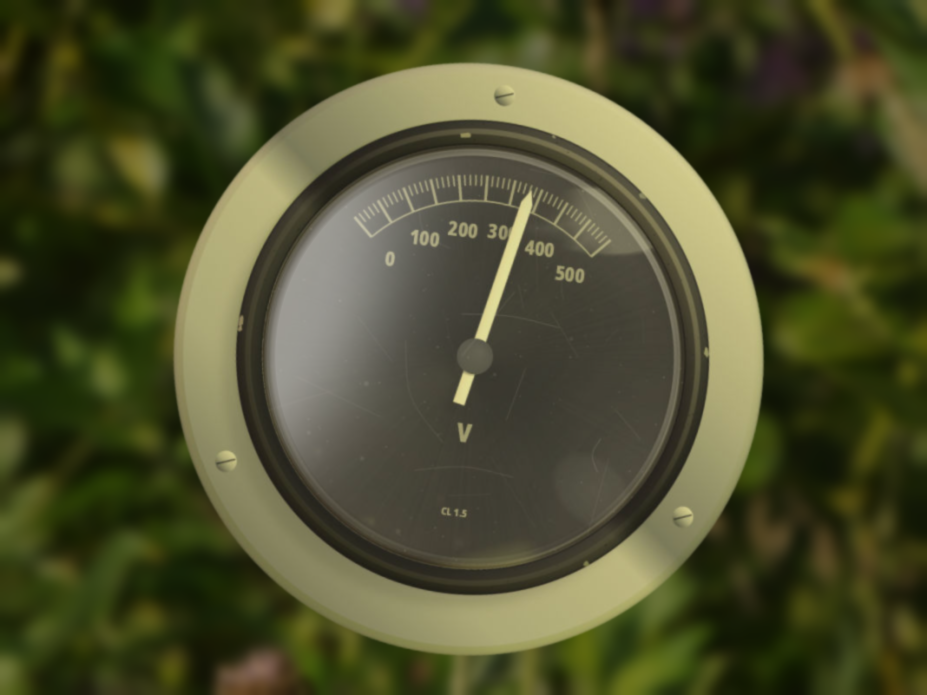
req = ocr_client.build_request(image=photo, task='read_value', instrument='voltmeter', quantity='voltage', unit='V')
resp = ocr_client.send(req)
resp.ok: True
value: 330 V
